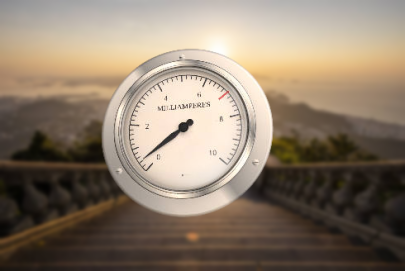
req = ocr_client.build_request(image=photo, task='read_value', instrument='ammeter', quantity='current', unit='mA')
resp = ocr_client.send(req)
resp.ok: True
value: 0.4 mA
